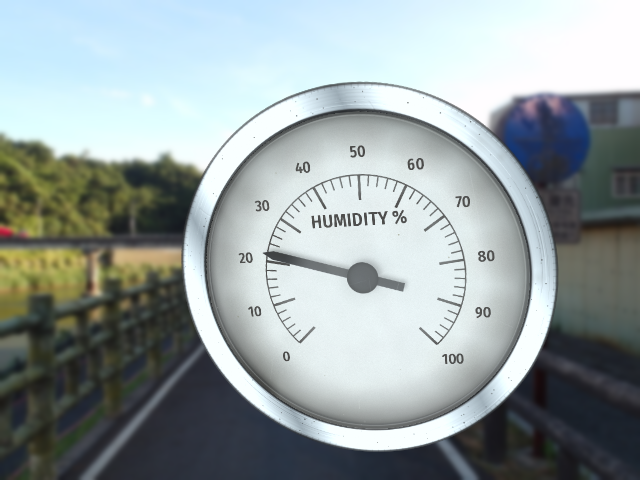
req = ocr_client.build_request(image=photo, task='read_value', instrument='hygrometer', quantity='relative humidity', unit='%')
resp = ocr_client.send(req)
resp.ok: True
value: 22 %
